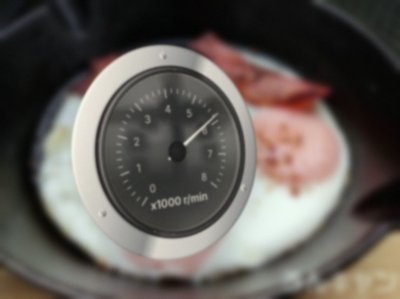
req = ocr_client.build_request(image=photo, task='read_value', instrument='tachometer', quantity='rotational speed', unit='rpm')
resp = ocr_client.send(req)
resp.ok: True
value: 5800 rpm
